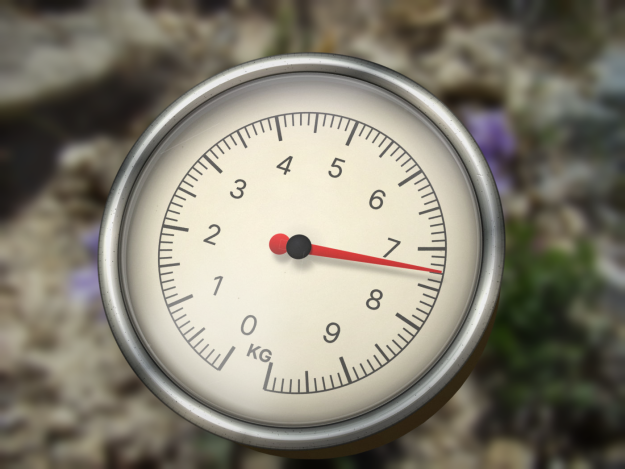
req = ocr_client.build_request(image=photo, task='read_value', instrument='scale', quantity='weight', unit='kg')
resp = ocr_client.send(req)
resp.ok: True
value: 7.3 kg
